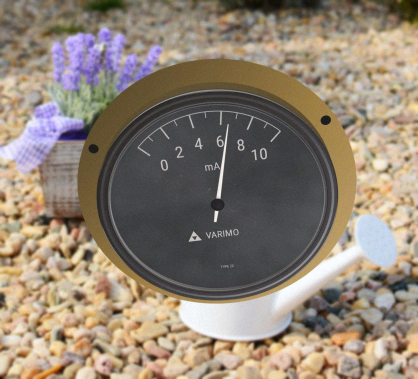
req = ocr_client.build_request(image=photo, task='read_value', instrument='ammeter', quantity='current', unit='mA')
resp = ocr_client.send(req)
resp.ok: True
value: 6.5 mA
